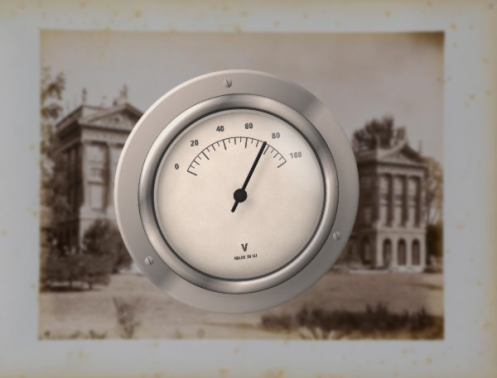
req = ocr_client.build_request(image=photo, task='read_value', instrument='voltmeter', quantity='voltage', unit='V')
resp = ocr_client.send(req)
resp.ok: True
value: 75 V
